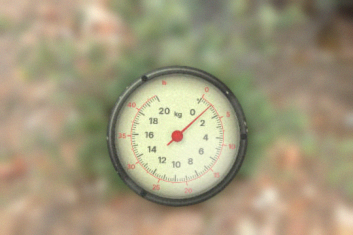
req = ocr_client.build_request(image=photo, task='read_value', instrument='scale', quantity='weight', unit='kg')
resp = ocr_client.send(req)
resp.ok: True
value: 1 kg
